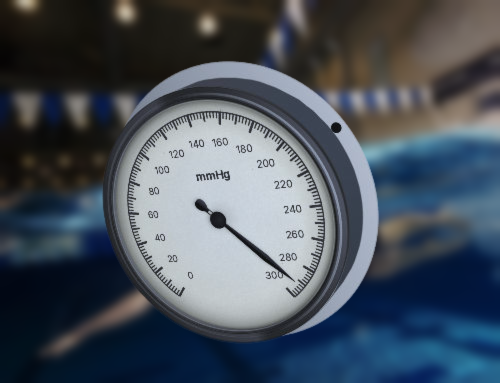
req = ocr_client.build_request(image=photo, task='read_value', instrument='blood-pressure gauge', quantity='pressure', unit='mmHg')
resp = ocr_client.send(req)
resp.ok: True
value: 290 mmHg
